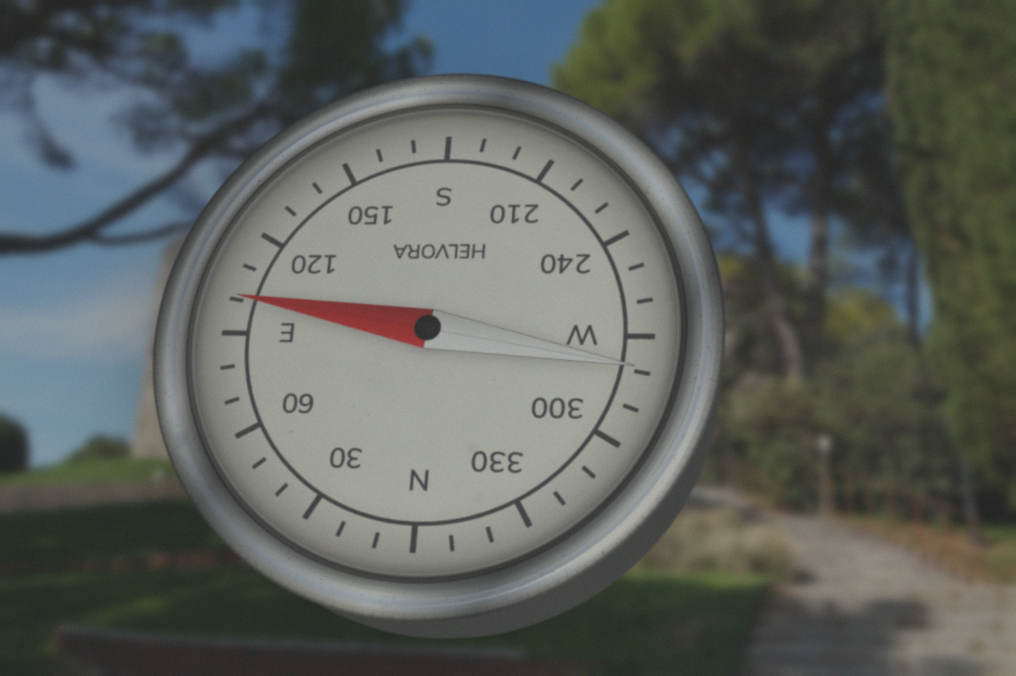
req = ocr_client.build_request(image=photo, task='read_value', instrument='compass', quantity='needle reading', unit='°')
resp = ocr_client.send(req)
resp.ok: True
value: 100 °
